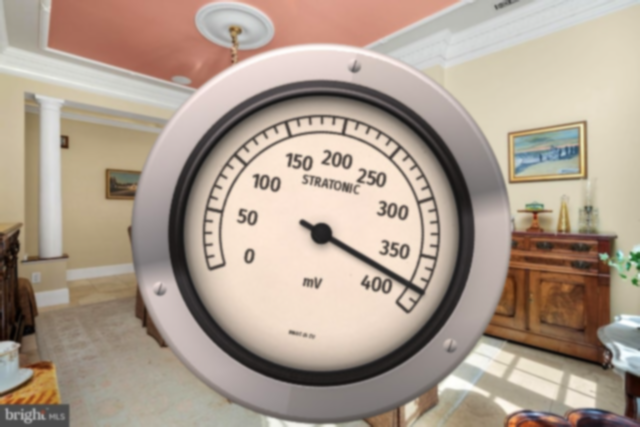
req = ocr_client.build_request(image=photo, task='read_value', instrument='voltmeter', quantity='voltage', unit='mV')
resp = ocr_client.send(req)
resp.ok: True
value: 380 mV
